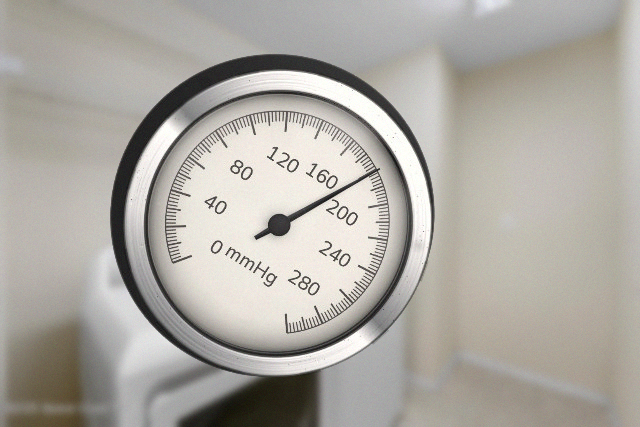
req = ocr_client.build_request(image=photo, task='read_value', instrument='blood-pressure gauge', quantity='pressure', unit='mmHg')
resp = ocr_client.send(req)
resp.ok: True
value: 180 mmHg
